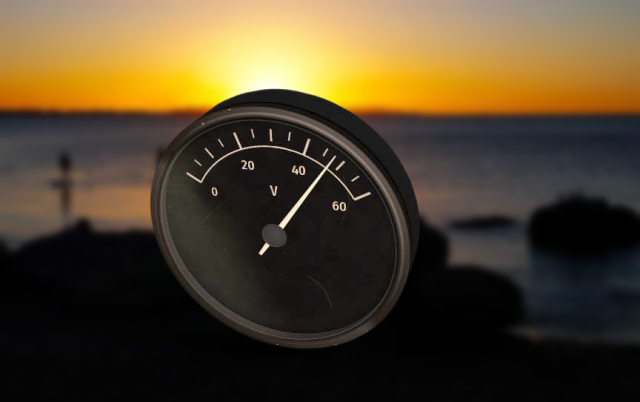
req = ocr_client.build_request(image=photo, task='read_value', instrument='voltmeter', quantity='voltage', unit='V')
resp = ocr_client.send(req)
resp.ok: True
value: 47.5 V
